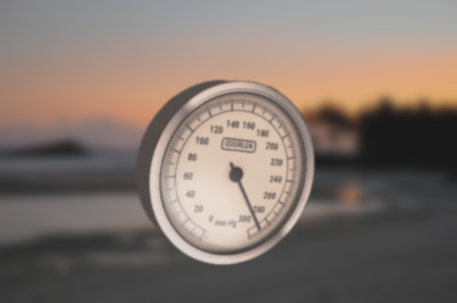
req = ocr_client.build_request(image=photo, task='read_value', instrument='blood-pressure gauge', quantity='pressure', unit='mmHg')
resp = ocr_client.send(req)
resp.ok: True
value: 290 mmHg
